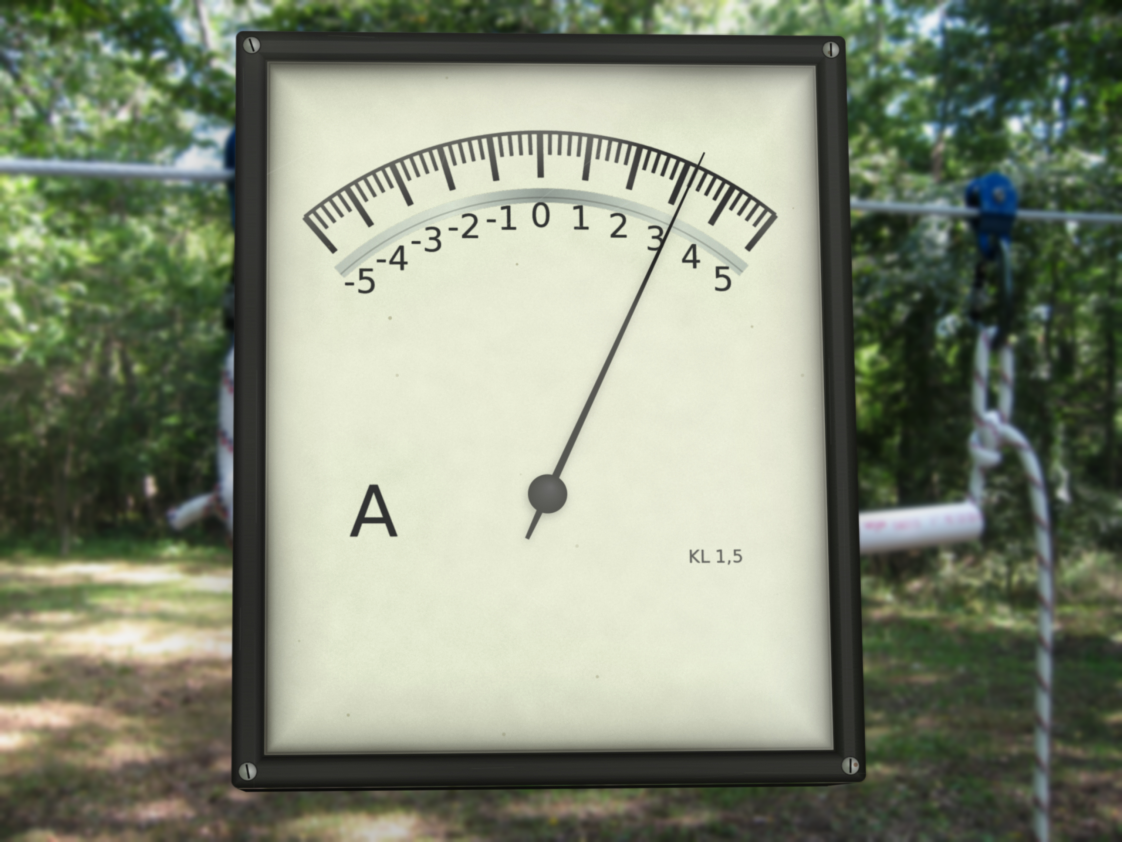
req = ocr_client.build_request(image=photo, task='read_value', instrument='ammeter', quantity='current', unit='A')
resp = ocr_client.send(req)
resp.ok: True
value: 3.2 A
